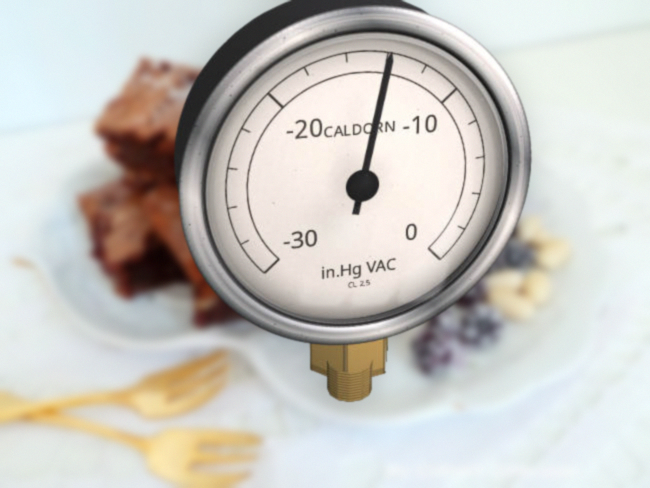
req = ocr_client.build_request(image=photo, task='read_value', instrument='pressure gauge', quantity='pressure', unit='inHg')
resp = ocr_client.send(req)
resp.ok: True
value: -14 inHg
